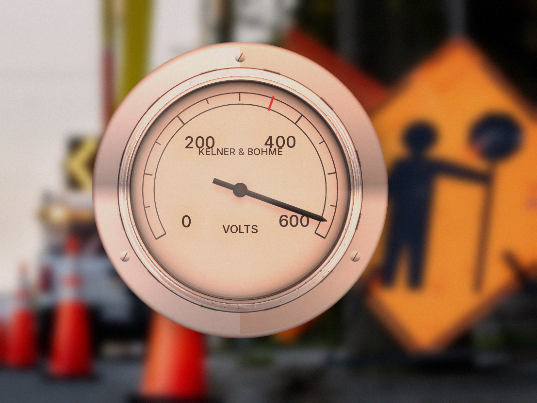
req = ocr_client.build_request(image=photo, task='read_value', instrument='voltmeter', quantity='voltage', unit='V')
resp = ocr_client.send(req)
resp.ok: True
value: 575 V
